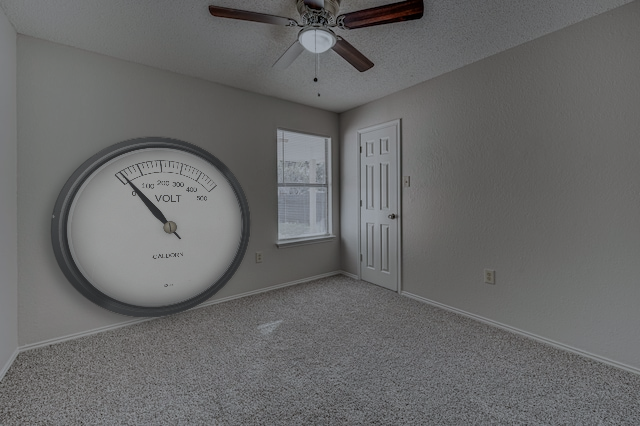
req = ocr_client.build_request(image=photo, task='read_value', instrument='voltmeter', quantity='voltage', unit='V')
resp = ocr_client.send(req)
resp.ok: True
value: 20 V
